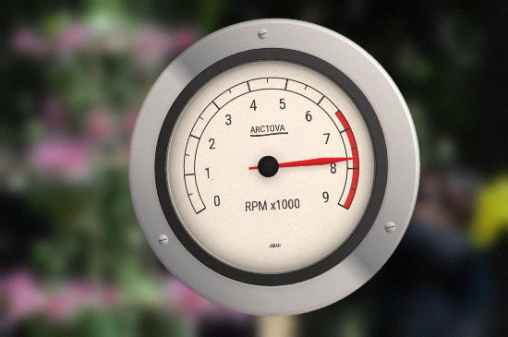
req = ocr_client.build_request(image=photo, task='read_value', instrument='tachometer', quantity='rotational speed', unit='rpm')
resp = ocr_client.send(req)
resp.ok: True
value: 7750 rpm
